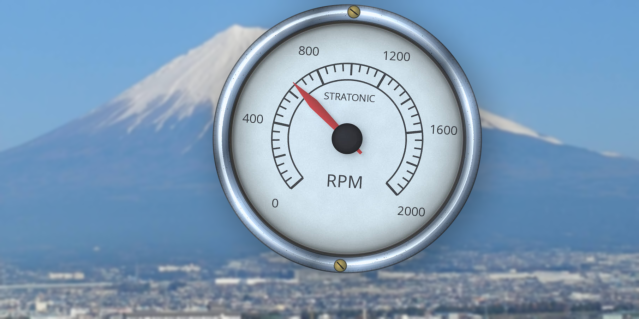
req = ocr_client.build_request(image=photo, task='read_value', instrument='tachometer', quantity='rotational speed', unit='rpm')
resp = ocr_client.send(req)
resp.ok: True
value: 650 rpm
